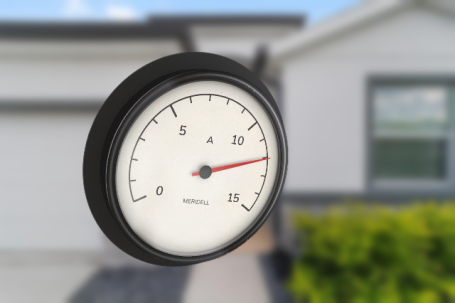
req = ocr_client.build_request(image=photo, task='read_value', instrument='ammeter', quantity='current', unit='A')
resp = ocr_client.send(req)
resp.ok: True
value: 12 A
